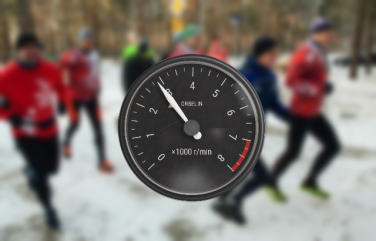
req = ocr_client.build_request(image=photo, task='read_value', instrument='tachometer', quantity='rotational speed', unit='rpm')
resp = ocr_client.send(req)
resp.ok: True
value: 2875 rpm
